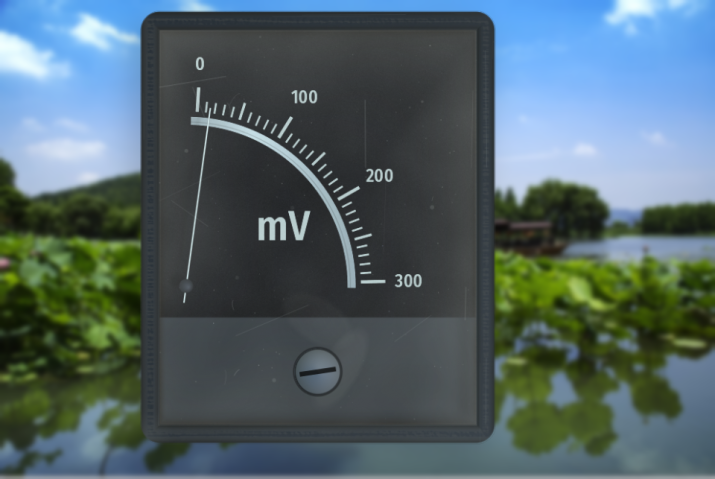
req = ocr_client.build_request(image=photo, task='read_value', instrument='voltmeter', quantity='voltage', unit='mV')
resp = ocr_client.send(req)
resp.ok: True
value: 15 mV
